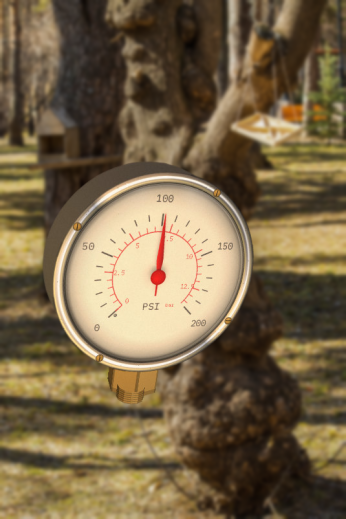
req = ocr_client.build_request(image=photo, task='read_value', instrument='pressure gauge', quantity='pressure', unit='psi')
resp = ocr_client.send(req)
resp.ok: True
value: 100 psi
